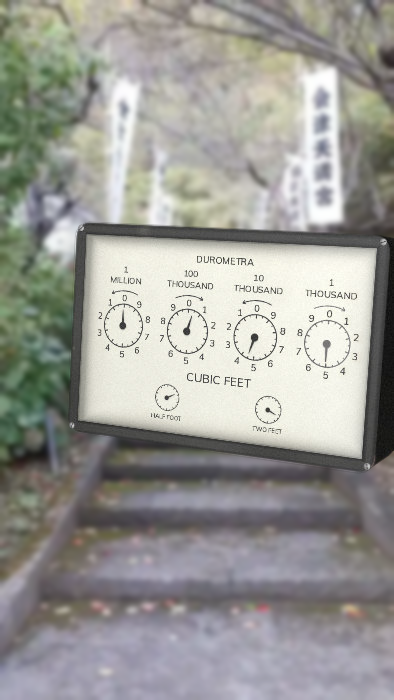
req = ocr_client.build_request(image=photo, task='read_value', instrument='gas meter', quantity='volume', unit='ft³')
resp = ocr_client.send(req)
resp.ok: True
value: 4500 ft³
